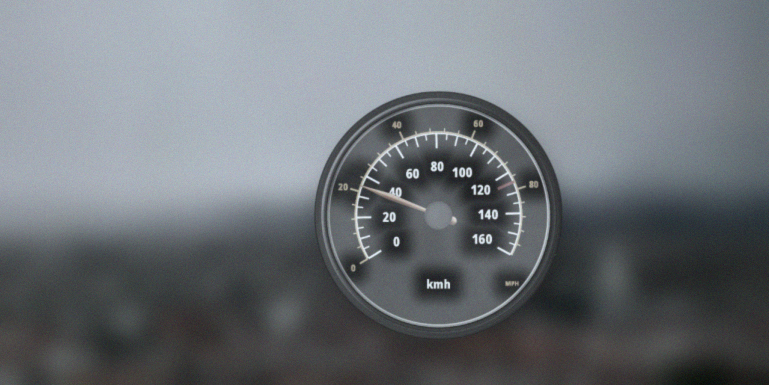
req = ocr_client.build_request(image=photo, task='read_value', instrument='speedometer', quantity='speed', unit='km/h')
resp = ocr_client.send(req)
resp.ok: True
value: 35 km/h
